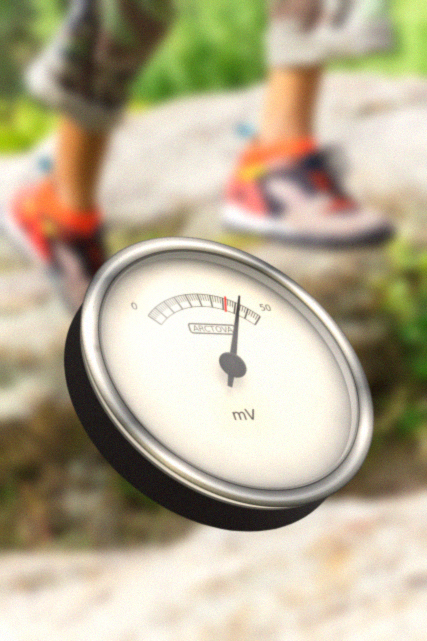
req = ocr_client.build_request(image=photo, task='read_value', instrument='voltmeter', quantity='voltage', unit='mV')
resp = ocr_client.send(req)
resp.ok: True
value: 40 mV
